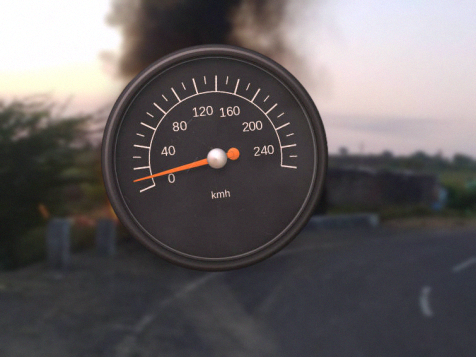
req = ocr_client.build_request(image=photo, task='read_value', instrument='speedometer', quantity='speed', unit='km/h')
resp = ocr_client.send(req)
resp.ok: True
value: 10 km/h
